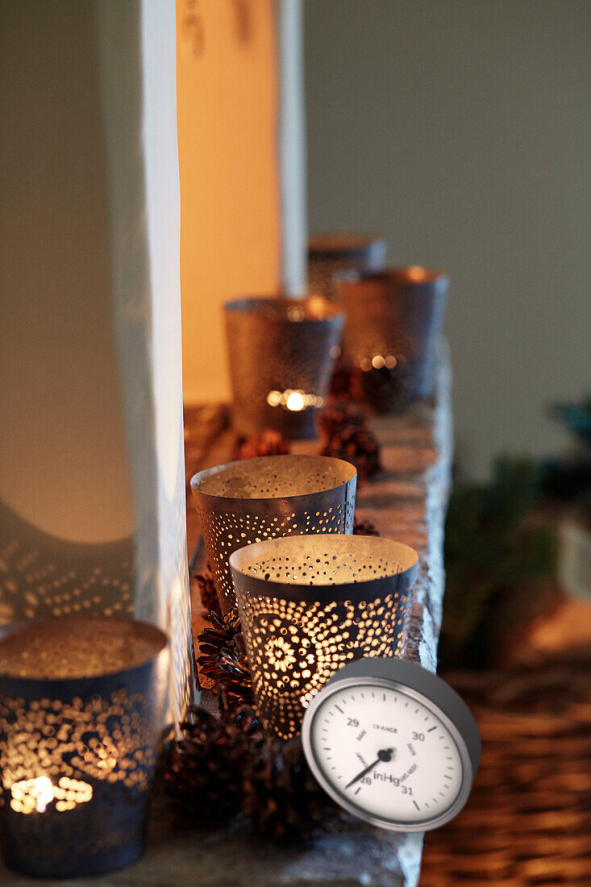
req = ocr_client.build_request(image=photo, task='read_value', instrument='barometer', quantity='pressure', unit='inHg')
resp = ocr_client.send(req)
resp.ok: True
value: 28.1 inHg
